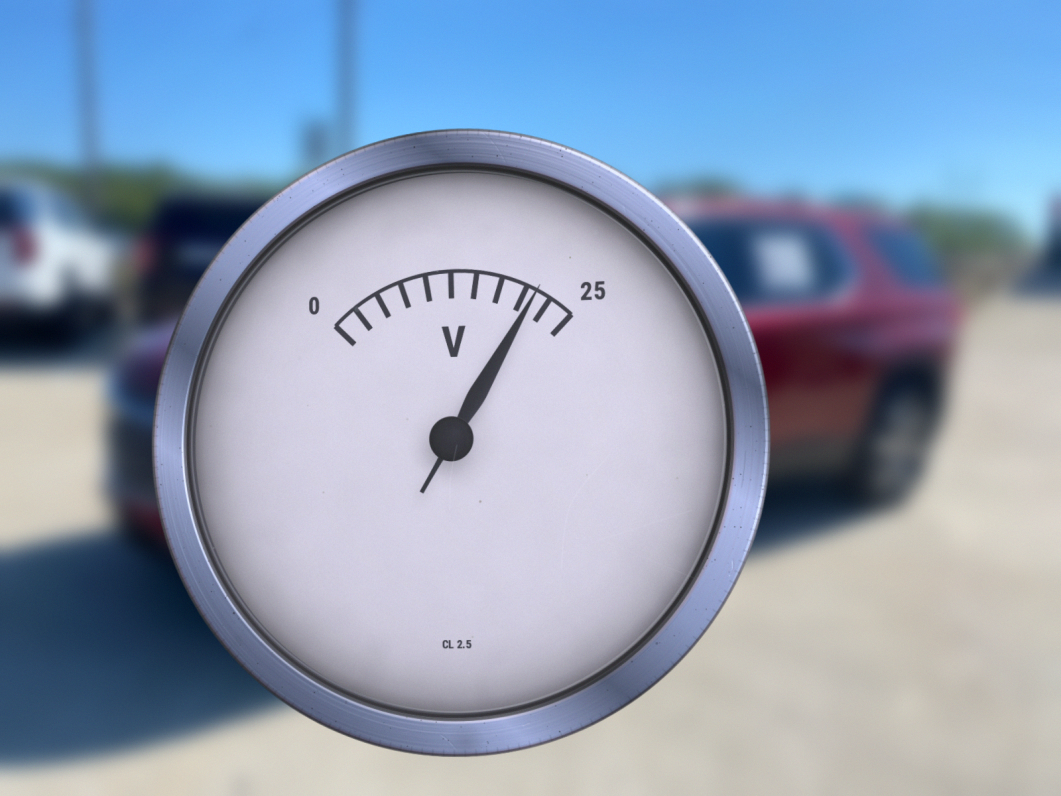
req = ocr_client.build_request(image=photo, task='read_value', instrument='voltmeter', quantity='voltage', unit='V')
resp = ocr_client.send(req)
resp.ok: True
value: 21.25 V
